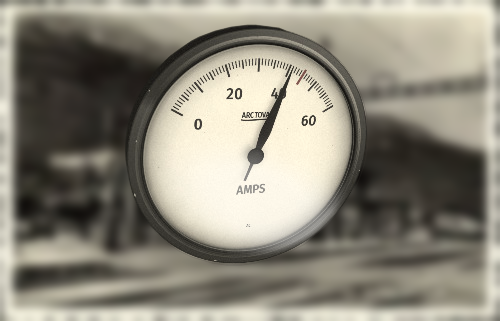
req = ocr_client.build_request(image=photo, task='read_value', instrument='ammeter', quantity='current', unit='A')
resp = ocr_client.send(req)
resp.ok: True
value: 40 A
